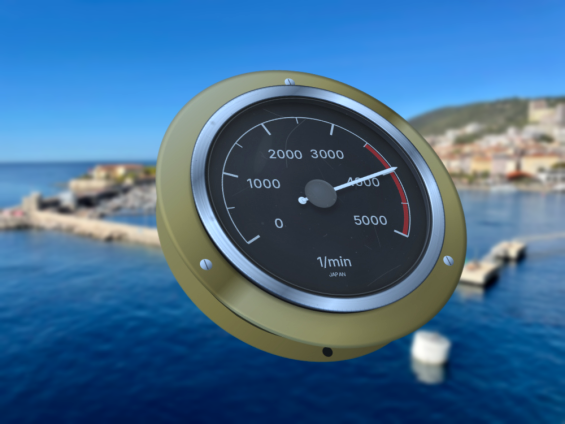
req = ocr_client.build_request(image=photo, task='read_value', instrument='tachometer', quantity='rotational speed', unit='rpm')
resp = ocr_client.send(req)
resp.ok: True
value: 4000 rpm
